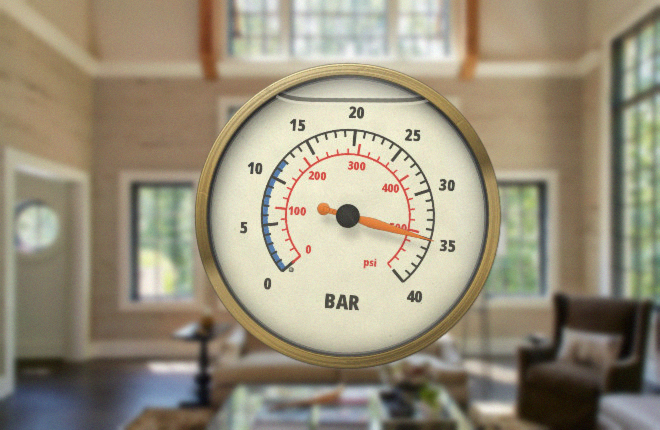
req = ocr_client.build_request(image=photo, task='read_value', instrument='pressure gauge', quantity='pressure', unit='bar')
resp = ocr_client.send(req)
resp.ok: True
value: 35 bar
